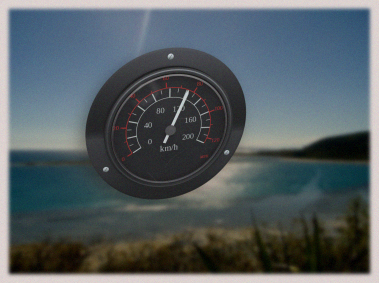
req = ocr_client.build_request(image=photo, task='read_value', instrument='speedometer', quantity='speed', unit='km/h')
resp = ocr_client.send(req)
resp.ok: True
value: 120 km/h
